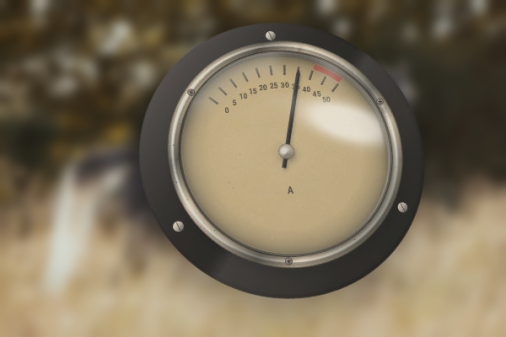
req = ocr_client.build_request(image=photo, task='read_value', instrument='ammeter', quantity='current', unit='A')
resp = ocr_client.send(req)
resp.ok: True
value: 35 A
